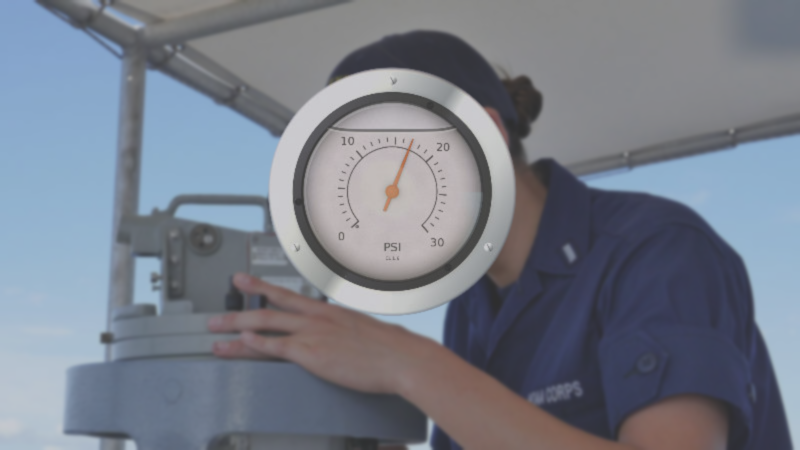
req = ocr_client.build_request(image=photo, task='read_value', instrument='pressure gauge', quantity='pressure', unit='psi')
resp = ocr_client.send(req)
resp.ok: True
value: 17 psi
